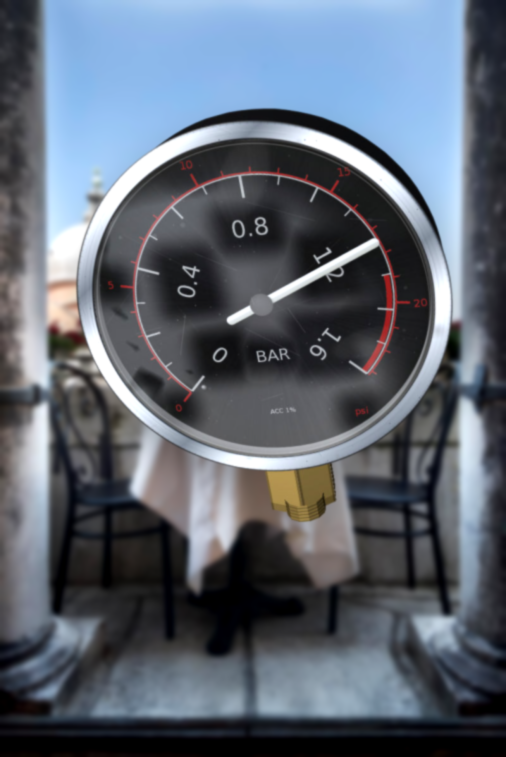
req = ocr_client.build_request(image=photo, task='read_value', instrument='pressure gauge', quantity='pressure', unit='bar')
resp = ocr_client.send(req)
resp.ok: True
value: 1.2 bar
